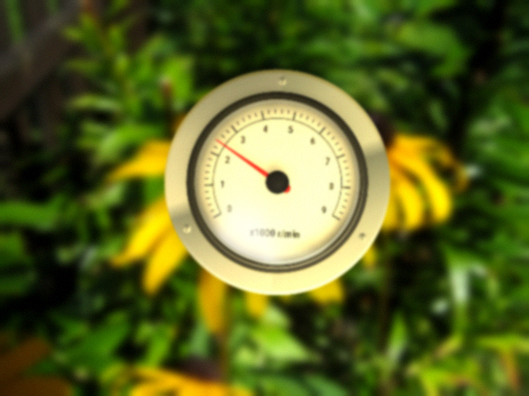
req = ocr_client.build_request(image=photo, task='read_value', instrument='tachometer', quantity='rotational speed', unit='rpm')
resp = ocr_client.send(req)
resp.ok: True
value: 2400 rpm
